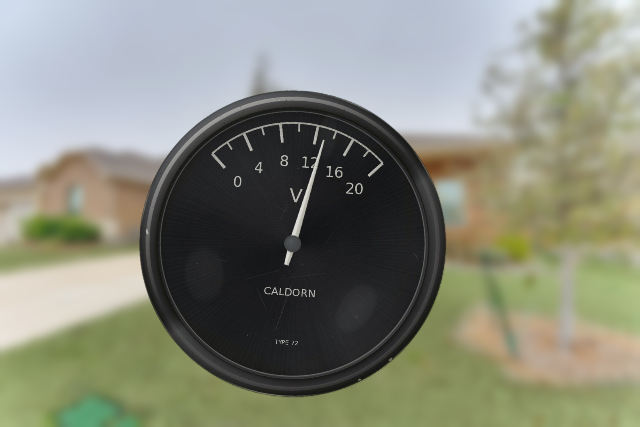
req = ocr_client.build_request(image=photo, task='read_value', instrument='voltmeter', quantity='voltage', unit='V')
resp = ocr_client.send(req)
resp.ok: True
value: 13 V
